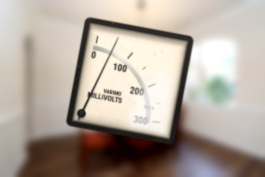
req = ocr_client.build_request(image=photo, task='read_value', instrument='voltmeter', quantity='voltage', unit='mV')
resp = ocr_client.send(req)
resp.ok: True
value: 50 mV
